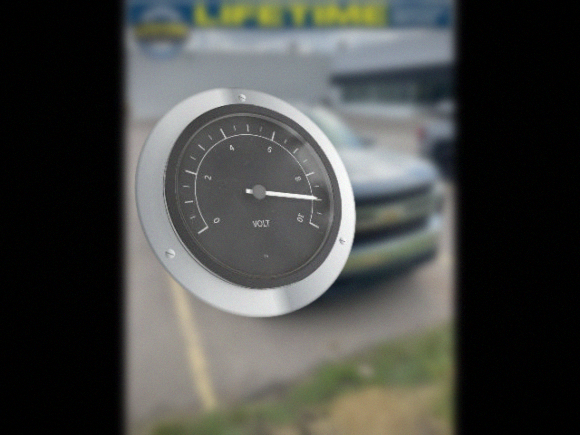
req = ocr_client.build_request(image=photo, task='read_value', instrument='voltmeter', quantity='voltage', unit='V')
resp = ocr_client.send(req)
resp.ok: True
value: 9 V
